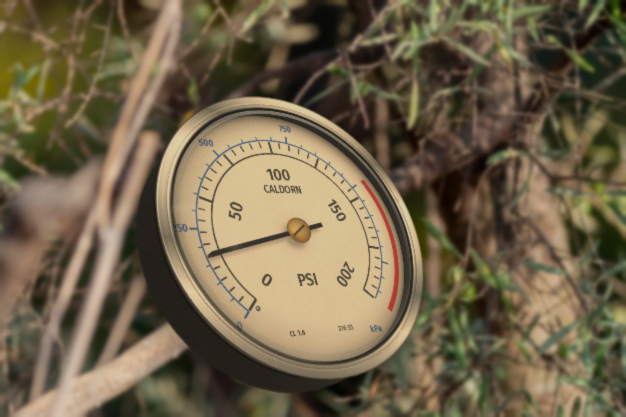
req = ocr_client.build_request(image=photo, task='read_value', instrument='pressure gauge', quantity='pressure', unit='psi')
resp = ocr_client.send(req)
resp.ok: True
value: 25 psi
